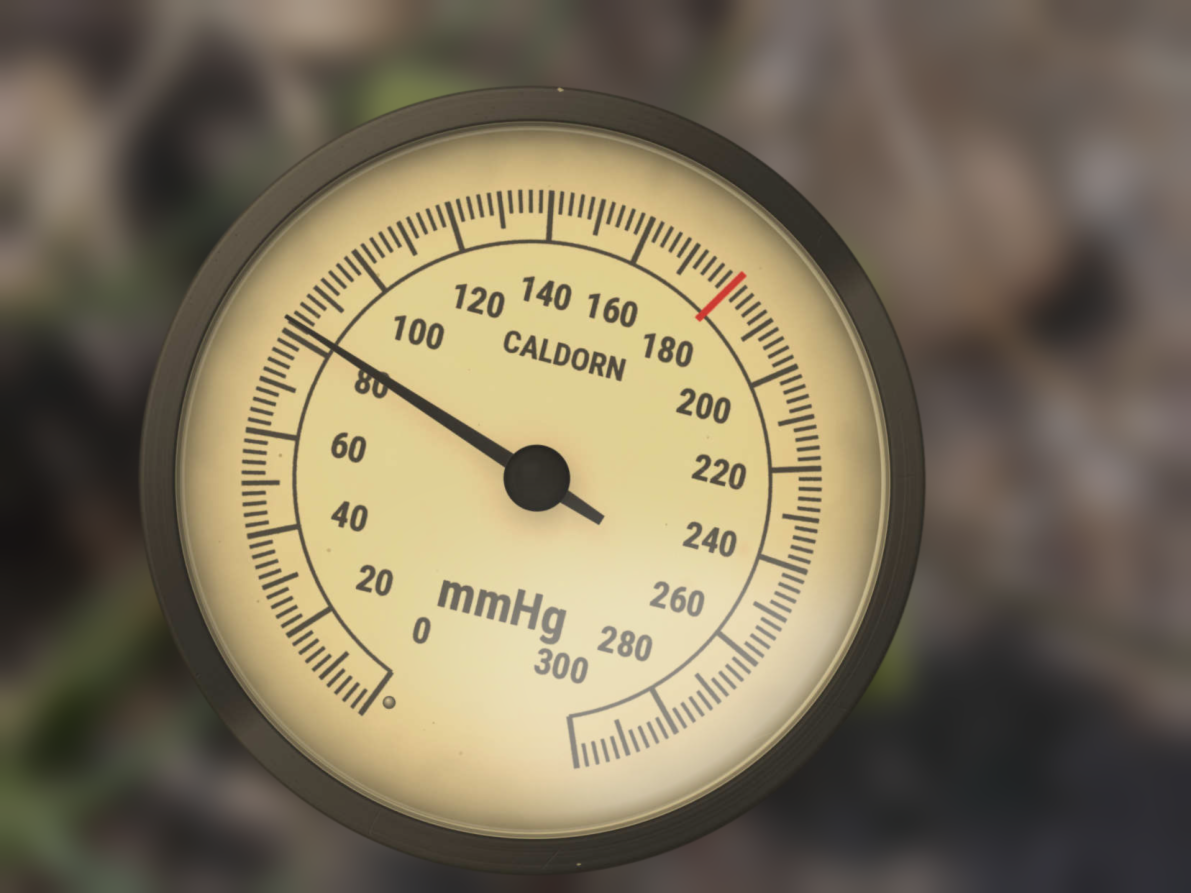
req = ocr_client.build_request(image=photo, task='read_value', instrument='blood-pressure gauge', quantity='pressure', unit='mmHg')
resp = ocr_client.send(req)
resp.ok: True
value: 82 mmHg
